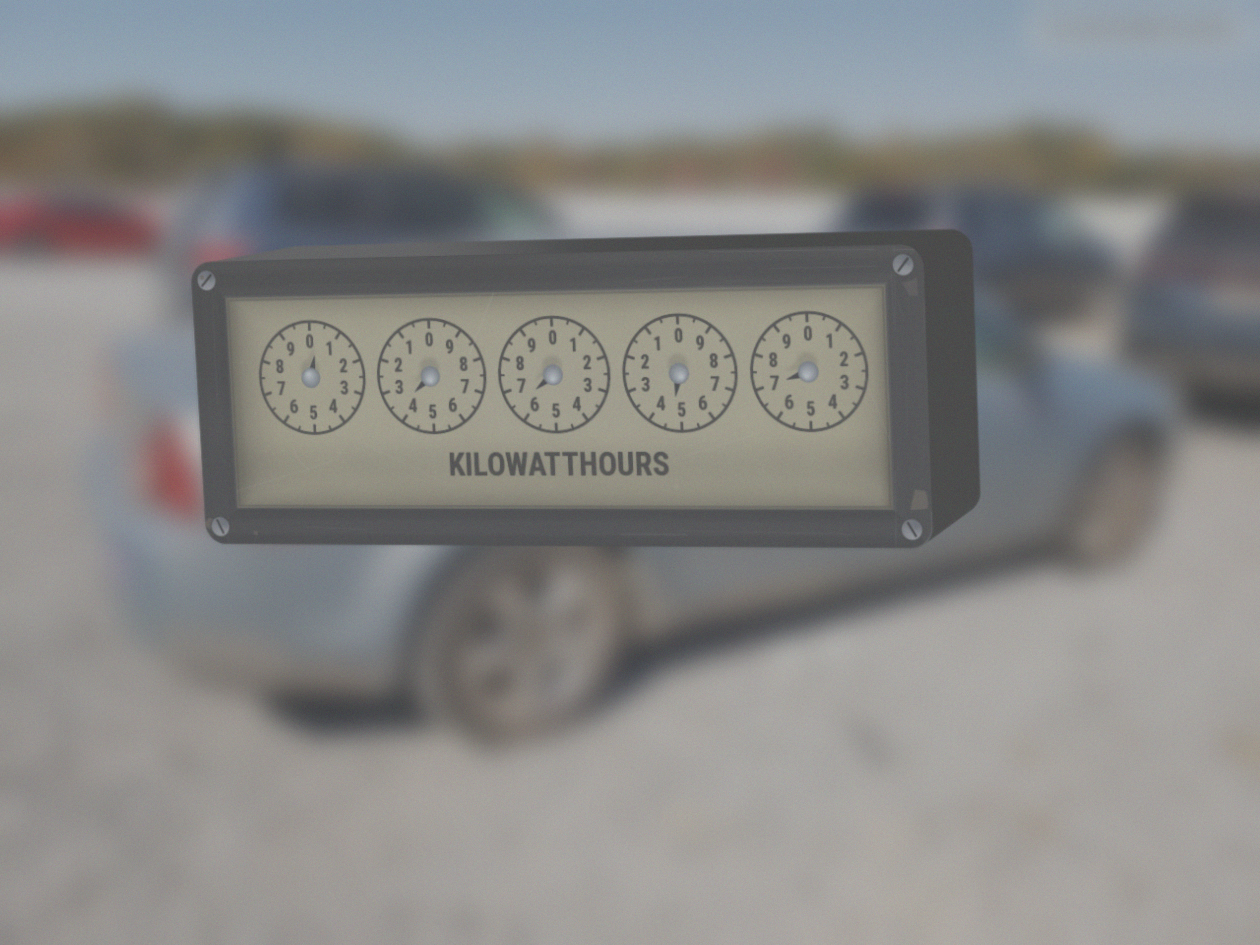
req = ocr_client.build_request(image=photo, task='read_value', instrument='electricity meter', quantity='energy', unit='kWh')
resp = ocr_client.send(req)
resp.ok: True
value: 3647 kWh
